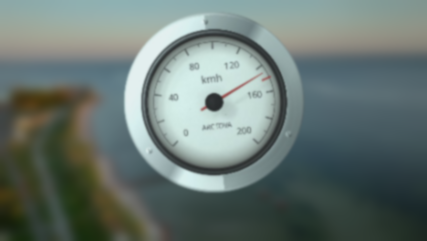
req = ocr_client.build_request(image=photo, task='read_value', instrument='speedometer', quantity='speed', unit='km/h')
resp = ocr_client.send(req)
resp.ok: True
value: 145 km/h
